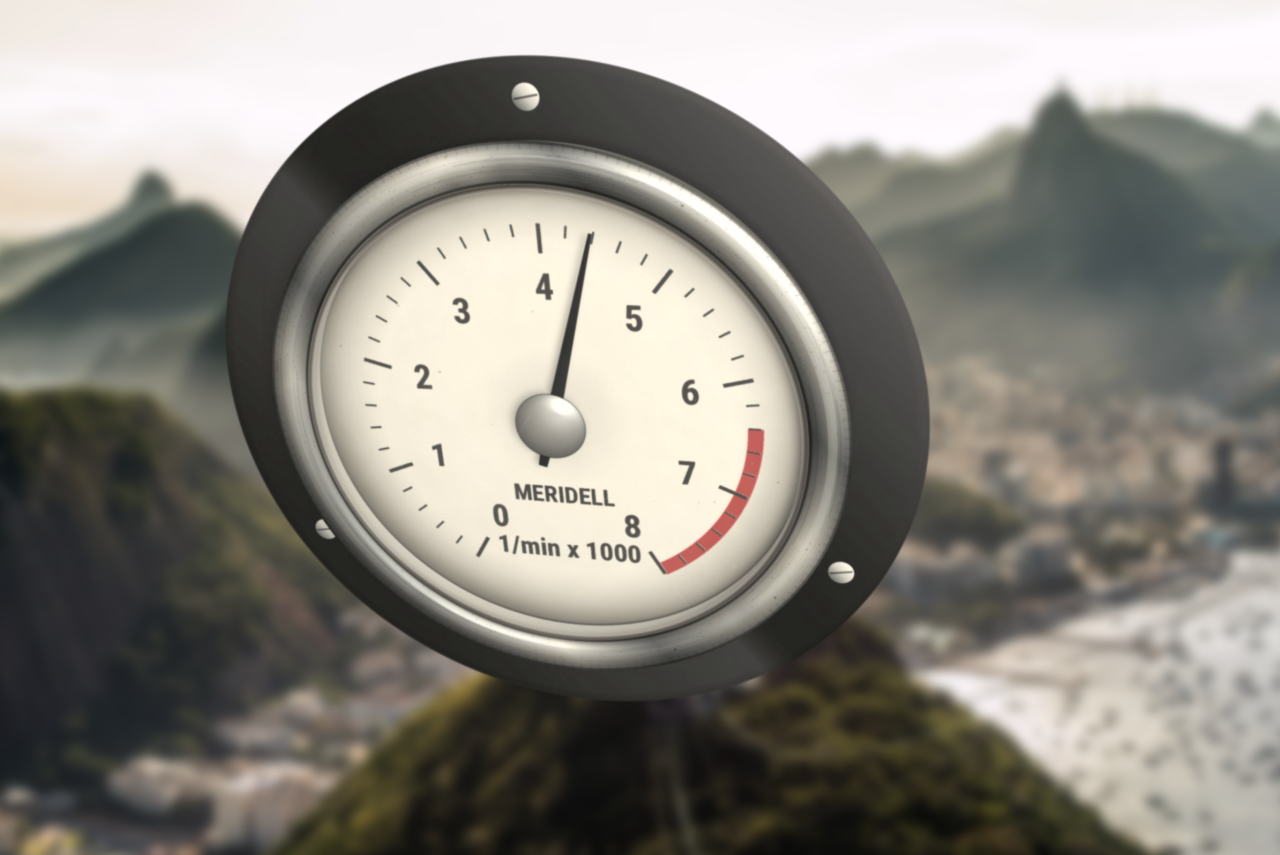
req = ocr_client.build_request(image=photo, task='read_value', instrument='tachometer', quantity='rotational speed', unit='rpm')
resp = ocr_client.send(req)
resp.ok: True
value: 4400 rpm
